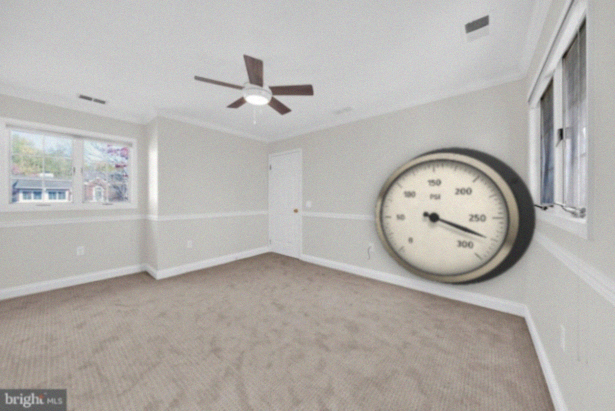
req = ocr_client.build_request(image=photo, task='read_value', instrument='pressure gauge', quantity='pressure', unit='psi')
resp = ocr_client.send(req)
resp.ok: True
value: 275 psi
